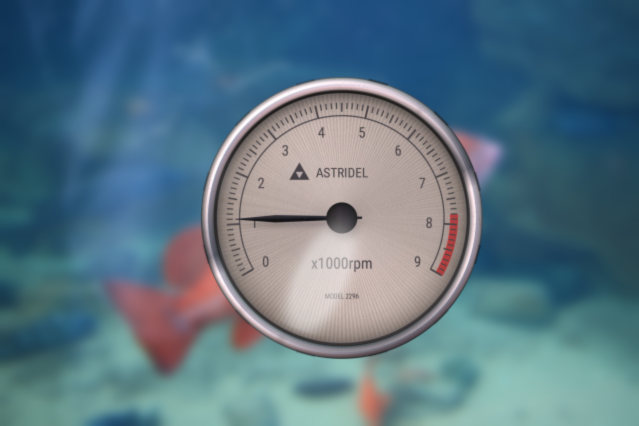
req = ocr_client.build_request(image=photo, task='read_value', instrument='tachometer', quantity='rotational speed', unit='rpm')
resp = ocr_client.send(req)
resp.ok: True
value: 1100 rpm
